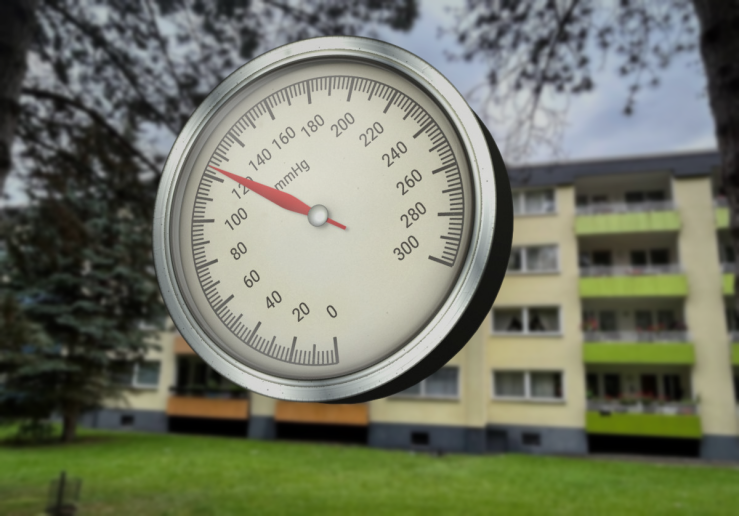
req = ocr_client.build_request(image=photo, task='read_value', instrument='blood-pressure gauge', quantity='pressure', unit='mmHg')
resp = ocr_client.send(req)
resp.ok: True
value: 124 mmHg
